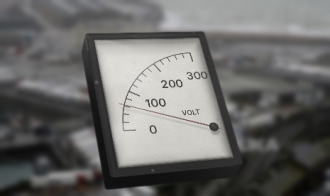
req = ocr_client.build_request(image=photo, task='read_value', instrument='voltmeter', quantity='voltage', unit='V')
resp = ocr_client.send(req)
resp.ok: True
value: 60 V
